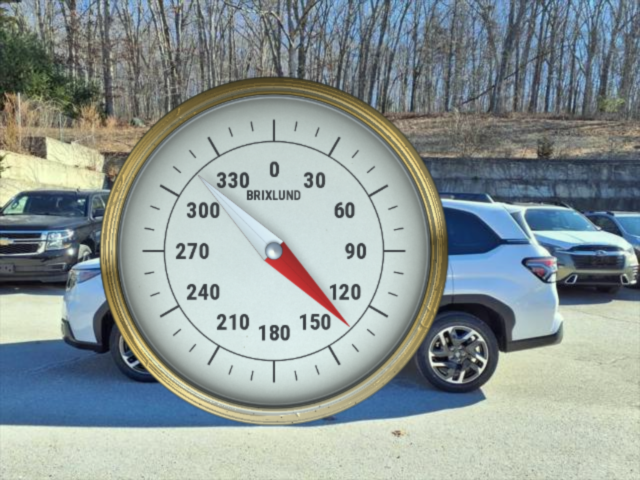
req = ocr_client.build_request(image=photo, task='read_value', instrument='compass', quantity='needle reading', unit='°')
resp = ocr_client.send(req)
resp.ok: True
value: 135 °
